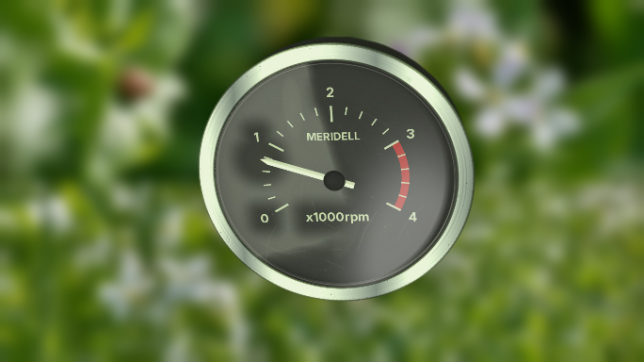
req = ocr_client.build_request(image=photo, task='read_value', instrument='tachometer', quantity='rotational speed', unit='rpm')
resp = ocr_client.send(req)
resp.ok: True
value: 800 rpm
